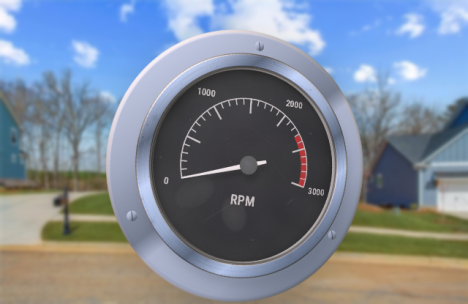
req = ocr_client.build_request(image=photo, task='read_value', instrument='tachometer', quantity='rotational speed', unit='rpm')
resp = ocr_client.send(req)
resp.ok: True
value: 0 rpm
